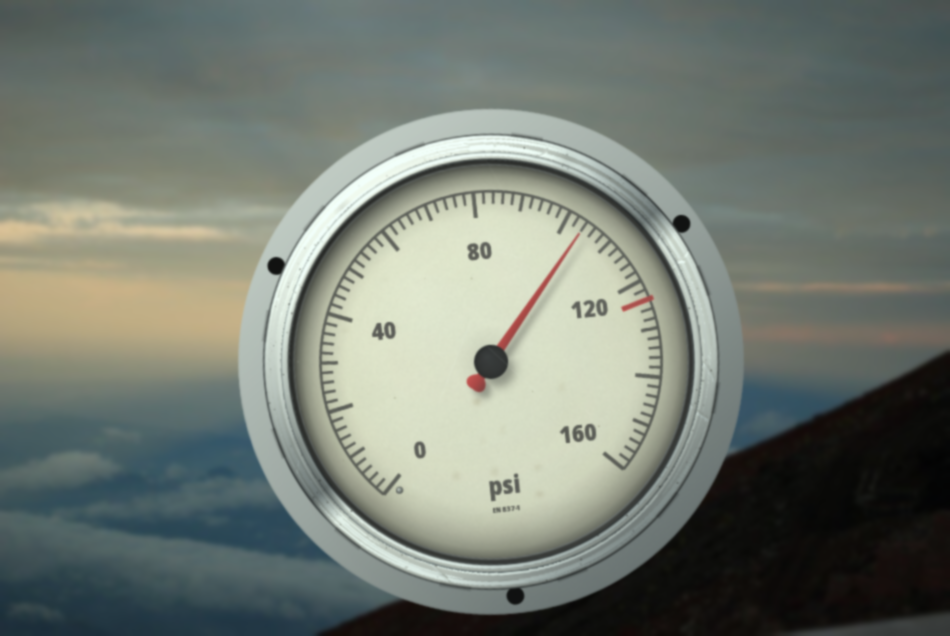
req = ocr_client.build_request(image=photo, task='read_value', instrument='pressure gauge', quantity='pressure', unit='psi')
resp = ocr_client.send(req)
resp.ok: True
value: 104 psi
